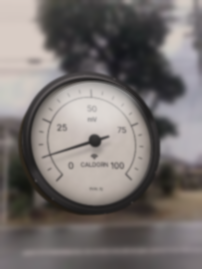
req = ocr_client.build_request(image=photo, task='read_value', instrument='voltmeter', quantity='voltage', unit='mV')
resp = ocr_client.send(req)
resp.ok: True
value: 10 mV
